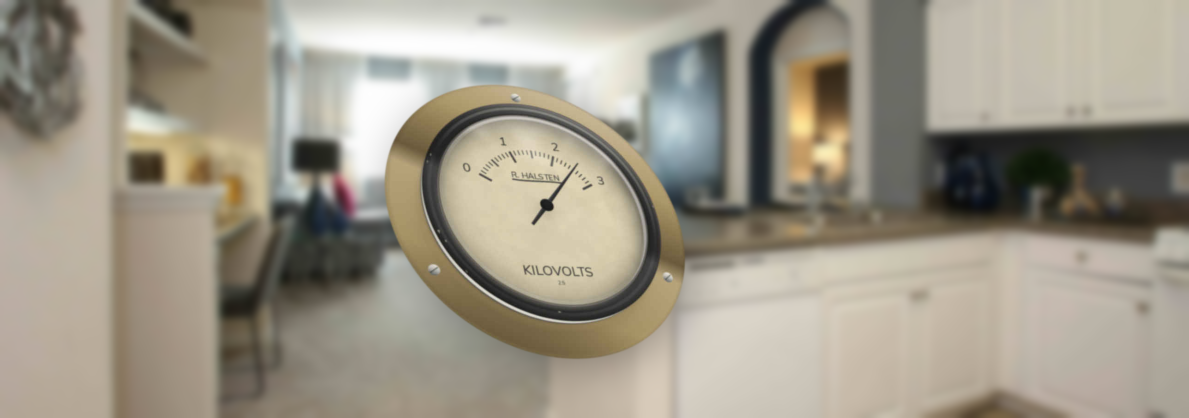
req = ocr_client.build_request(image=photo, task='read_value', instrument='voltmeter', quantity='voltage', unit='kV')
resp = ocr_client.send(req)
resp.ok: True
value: 2.5 kV
